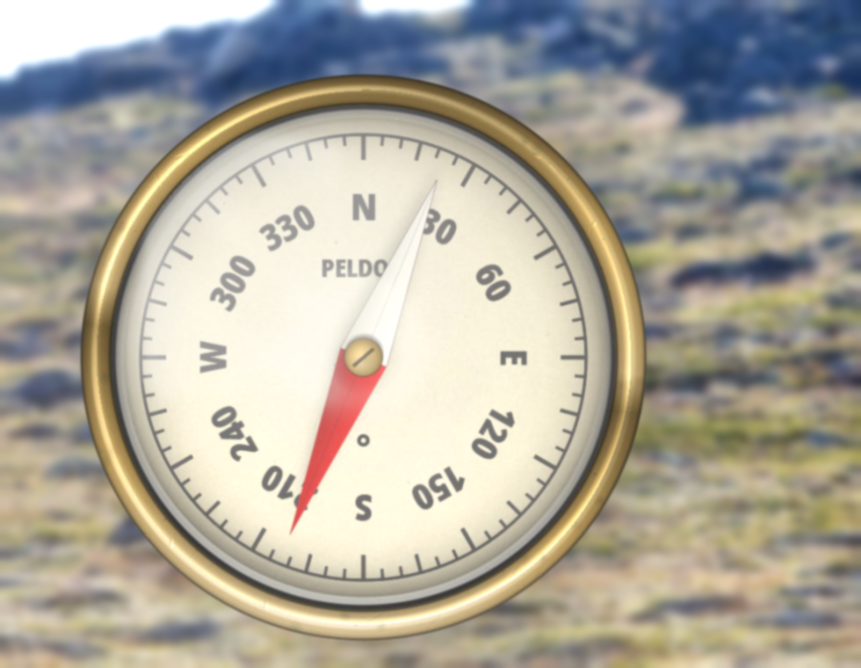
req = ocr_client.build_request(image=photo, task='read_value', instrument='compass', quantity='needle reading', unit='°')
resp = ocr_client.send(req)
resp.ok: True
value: 202.5 °
